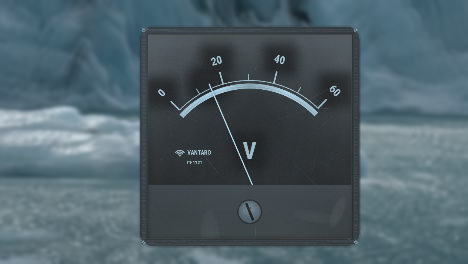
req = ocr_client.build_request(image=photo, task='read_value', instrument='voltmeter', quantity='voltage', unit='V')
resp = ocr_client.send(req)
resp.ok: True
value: 15 V
